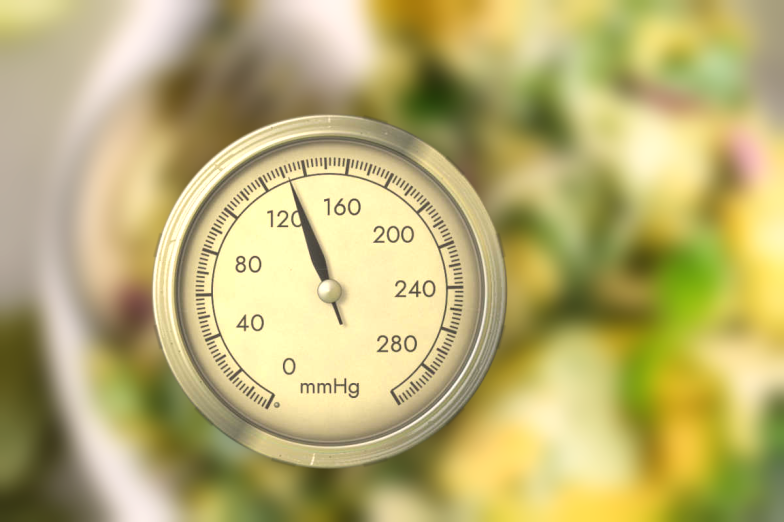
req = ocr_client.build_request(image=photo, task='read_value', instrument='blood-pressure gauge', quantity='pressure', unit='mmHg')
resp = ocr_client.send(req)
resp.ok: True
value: 132 mmHg
